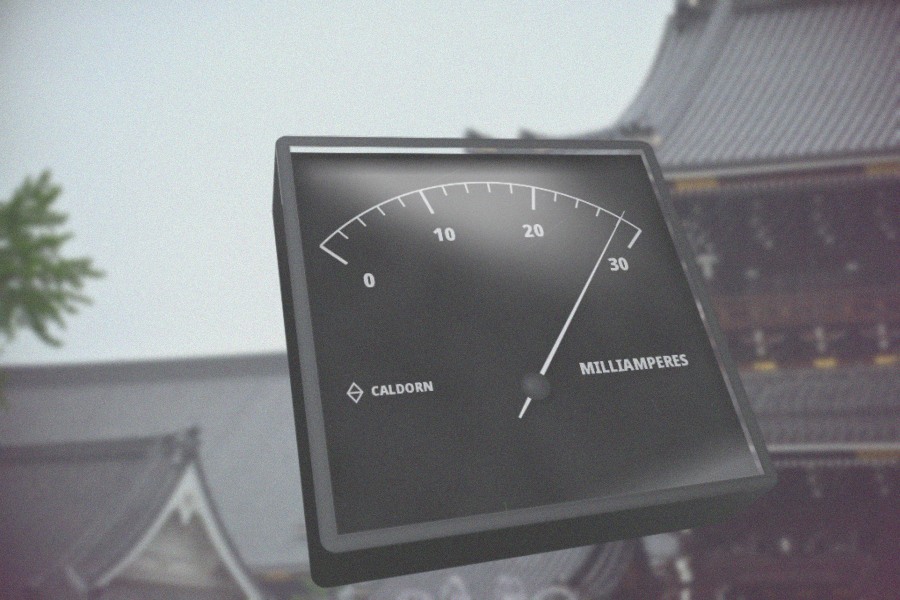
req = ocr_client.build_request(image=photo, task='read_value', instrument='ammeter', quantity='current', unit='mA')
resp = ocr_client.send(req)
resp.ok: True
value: 28 mA
